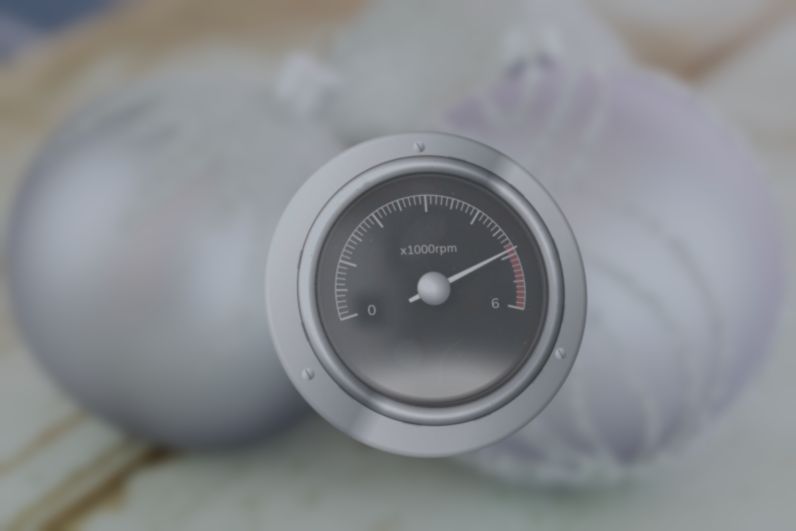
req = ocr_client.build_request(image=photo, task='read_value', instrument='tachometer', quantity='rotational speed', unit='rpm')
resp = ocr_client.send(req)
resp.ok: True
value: 4900 rpm
